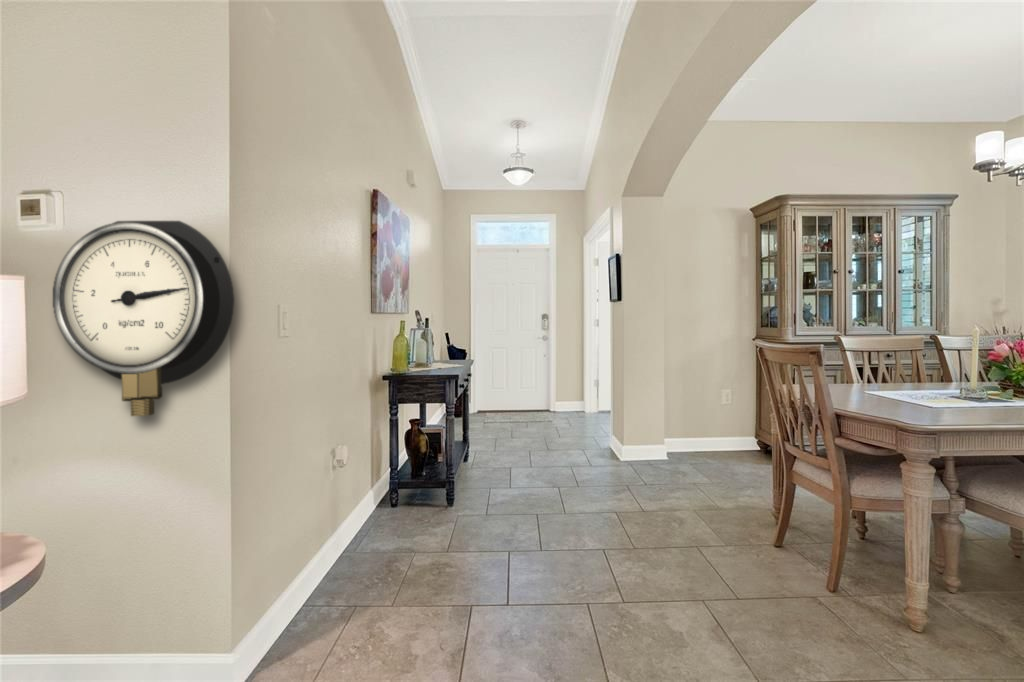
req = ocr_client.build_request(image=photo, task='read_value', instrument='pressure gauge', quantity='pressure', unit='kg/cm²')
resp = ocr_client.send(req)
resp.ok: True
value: 8 kg/cm²
